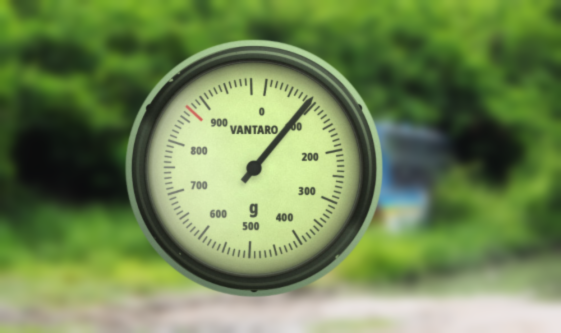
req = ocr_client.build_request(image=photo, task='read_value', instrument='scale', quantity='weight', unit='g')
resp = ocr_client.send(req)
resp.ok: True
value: 90 g
